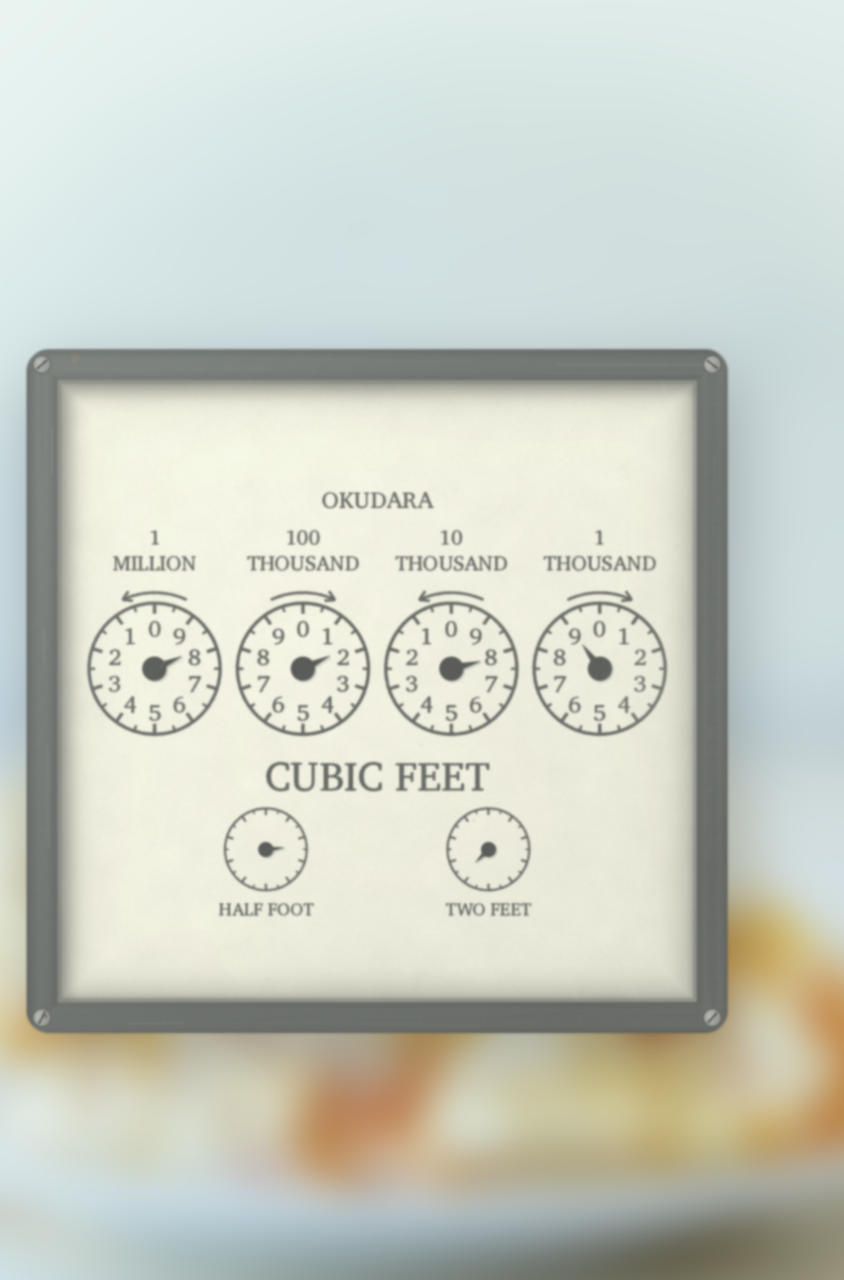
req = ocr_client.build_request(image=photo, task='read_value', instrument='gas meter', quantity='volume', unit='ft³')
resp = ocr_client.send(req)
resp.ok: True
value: 817900 ft³
